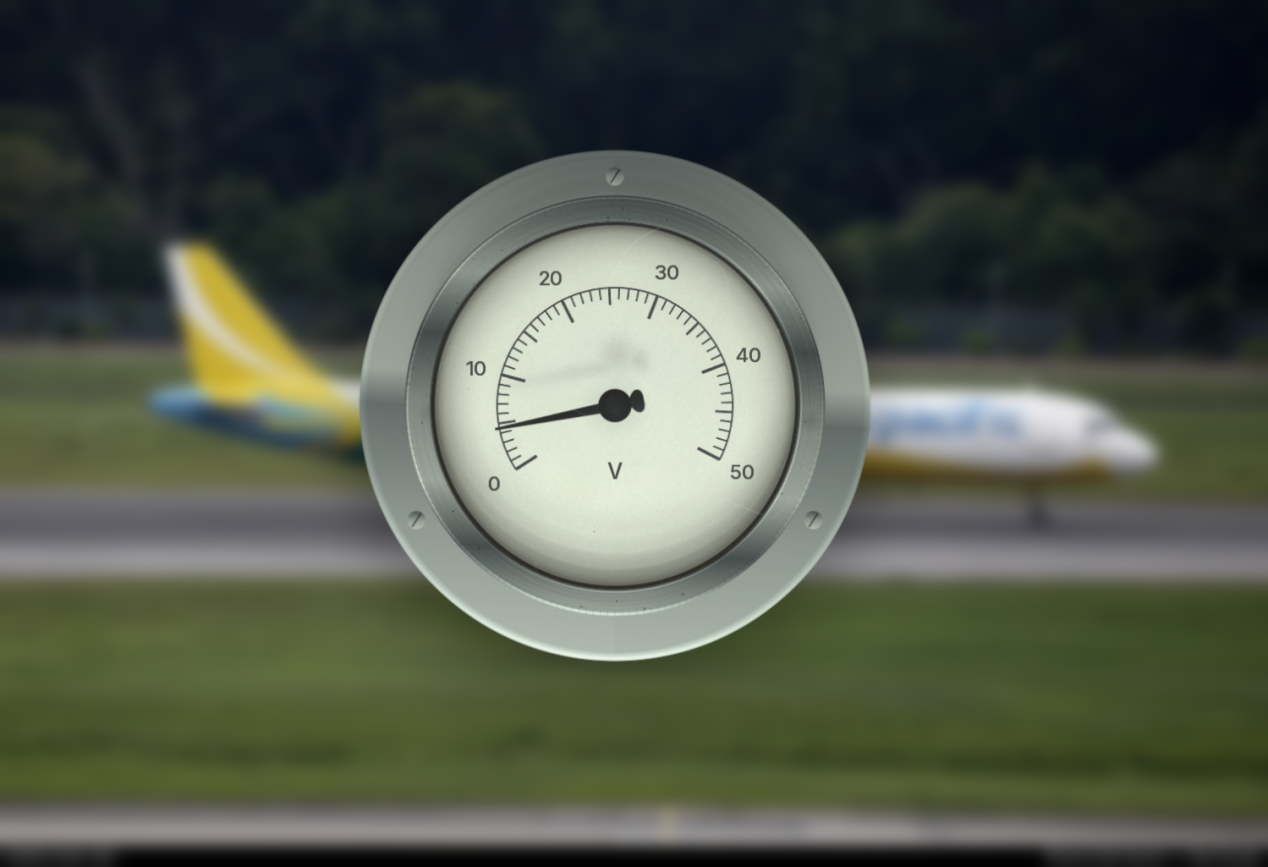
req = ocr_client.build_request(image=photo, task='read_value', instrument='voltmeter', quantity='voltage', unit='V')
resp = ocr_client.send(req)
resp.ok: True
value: 4.5 V
